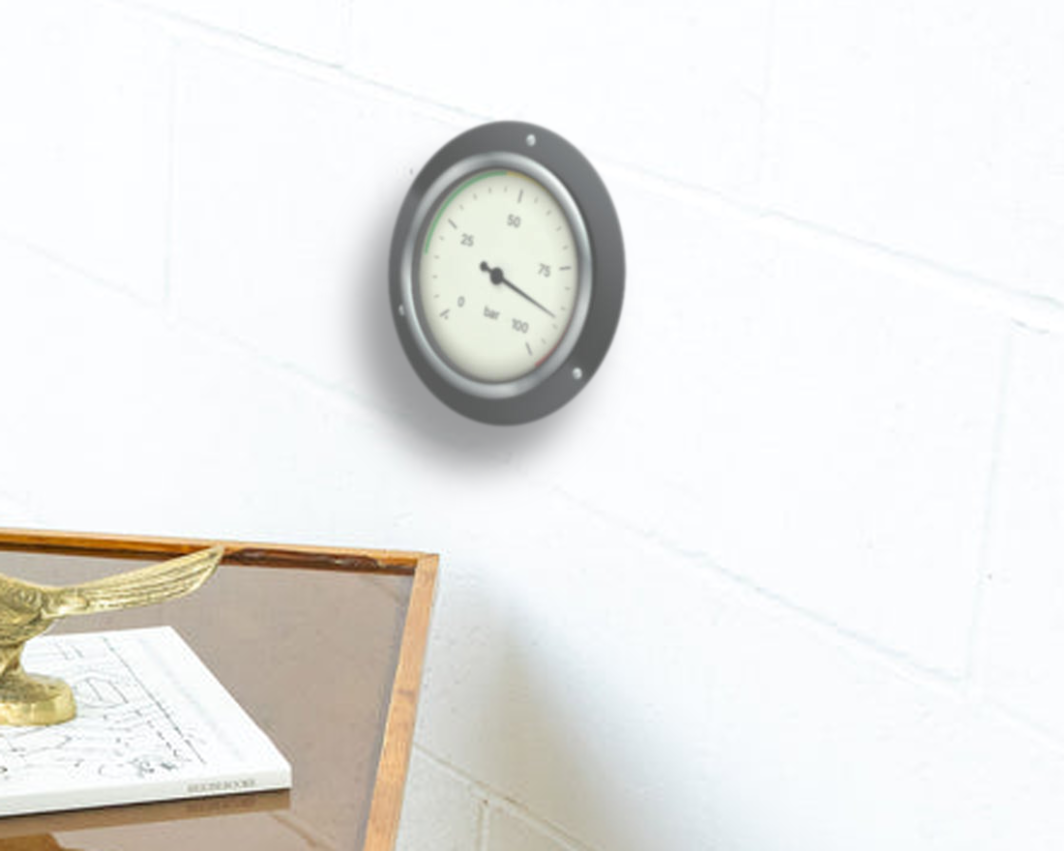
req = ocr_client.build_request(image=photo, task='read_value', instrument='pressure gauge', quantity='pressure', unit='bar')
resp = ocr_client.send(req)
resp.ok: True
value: 87.5 bar
